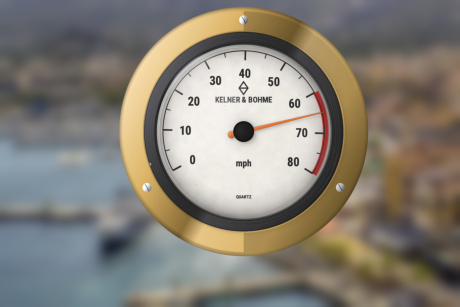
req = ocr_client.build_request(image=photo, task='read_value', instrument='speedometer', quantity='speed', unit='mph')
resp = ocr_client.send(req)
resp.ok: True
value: 65 mph
